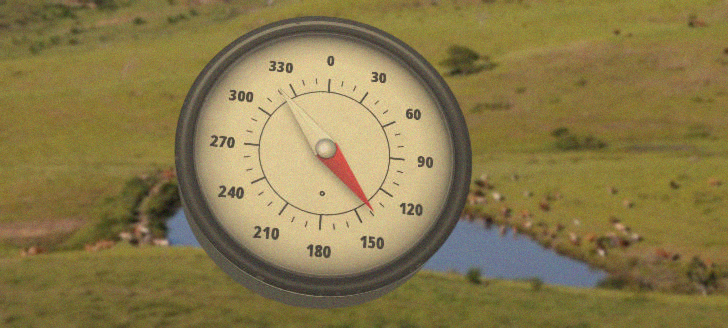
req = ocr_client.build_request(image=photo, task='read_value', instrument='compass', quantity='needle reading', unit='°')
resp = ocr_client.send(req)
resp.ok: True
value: 140 °
